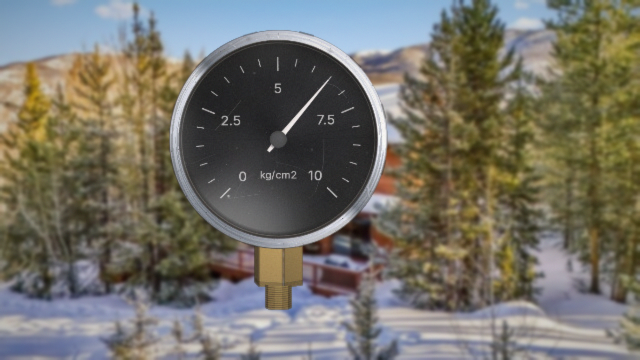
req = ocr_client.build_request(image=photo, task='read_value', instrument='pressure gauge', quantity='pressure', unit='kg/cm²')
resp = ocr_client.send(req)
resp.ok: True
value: 6.5 kg/cm²
